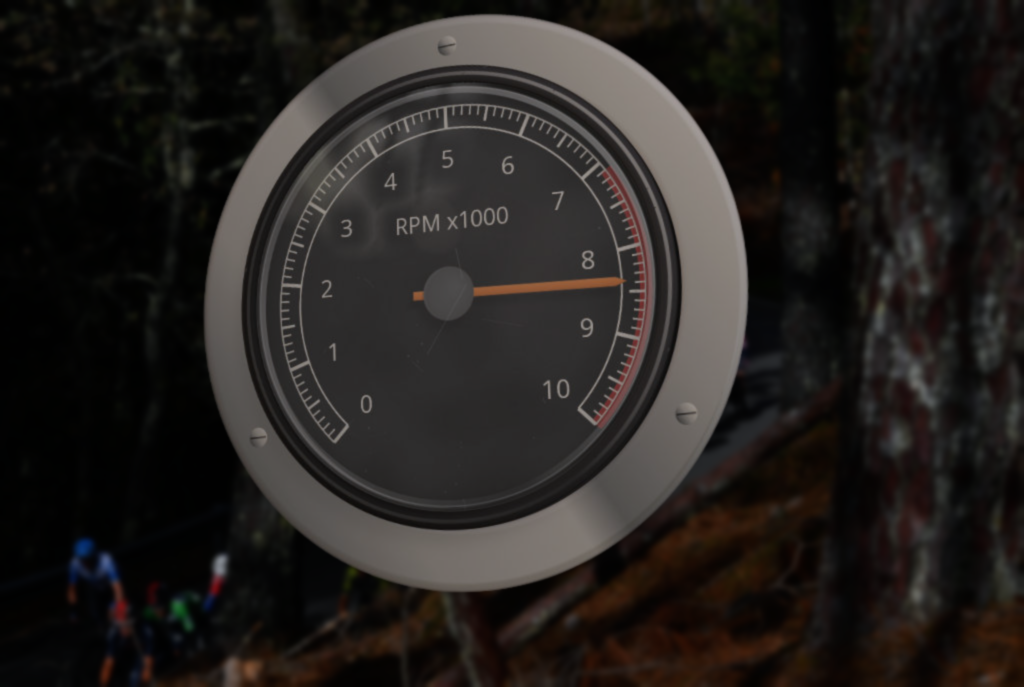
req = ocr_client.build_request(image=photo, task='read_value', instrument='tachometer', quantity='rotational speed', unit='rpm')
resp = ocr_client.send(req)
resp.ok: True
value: 8400 rpm
